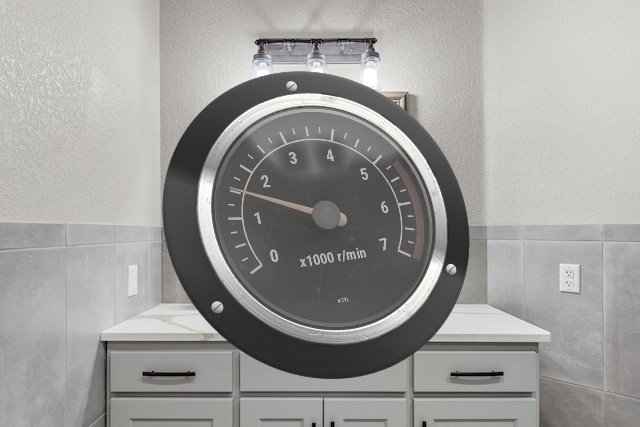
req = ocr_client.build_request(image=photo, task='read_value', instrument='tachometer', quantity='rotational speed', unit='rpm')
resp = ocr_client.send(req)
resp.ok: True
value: 1500 rpm
